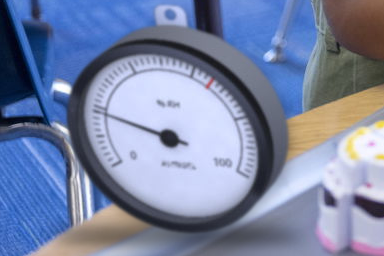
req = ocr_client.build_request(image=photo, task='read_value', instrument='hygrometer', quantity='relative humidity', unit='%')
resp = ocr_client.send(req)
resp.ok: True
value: 20 %
